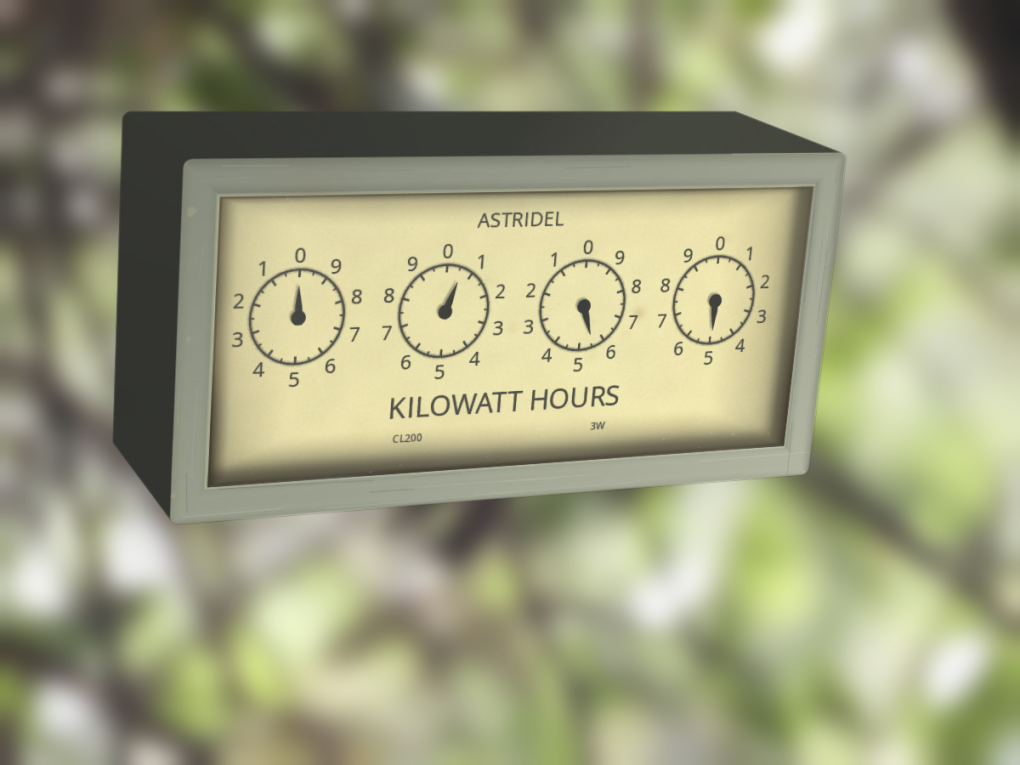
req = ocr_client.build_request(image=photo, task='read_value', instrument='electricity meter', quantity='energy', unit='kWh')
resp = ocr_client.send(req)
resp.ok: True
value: 55 kWh
